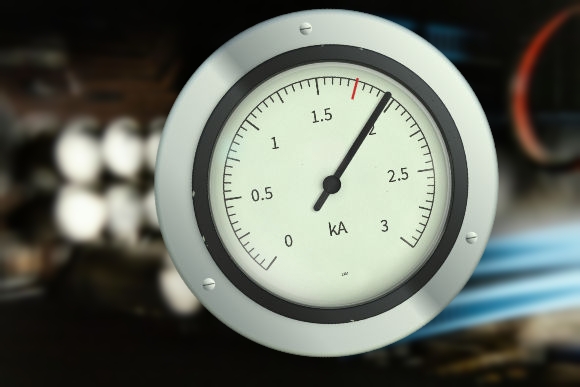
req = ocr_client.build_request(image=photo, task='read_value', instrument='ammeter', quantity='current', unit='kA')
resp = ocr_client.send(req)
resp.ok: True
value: 1.95 kA
